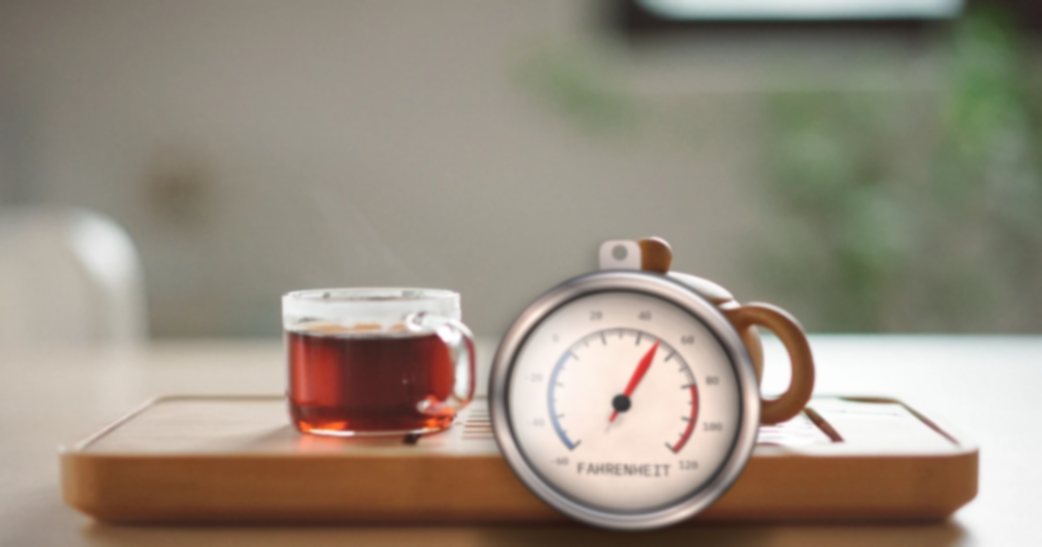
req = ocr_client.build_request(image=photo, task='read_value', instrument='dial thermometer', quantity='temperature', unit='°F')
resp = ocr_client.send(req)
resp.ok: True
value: 50 °F
